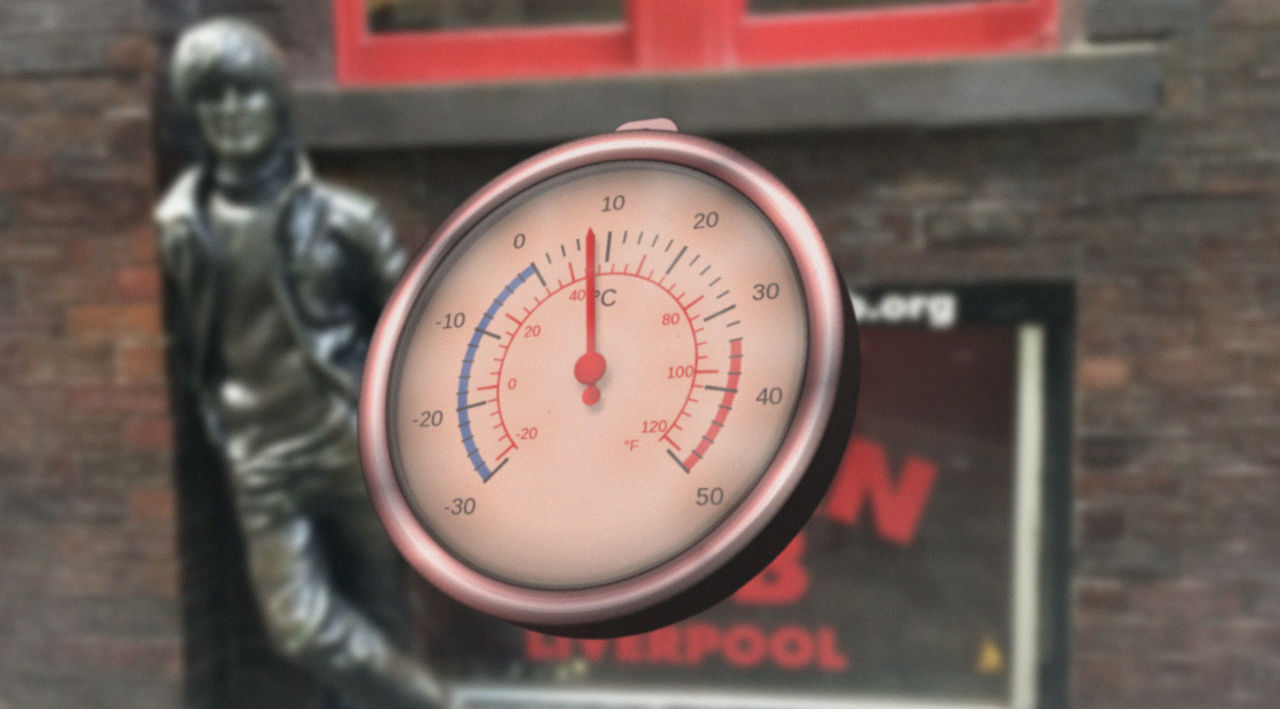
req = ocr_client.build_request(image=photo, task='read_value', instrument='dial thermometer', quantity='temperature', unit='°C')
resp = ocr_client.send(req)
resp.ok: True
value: 8 °C
